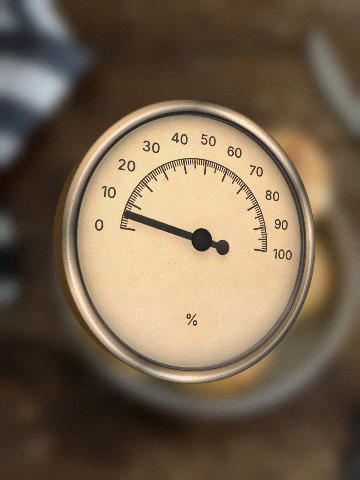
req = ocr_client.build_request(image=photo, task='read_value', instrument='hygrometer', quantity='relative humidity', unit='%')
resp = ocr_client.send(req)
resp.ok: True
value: 5 %
